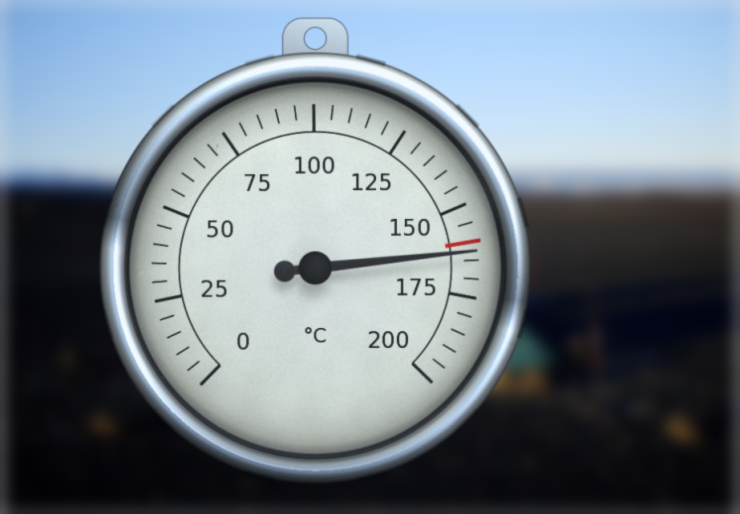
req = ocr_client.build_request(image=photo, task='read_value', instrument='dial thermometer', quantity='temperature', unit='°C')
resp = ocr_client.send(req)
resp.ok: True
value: 162.5 °C
